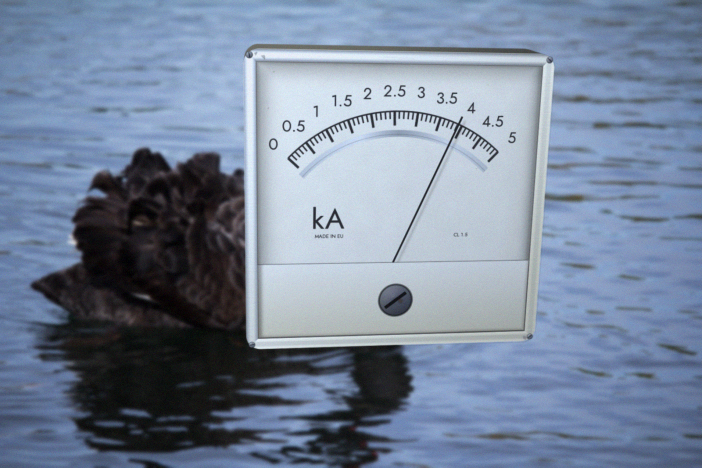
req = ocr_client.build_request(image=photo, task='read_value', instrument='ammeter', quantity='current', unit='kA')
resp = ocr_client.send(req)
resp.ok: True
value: 3.9 kA
